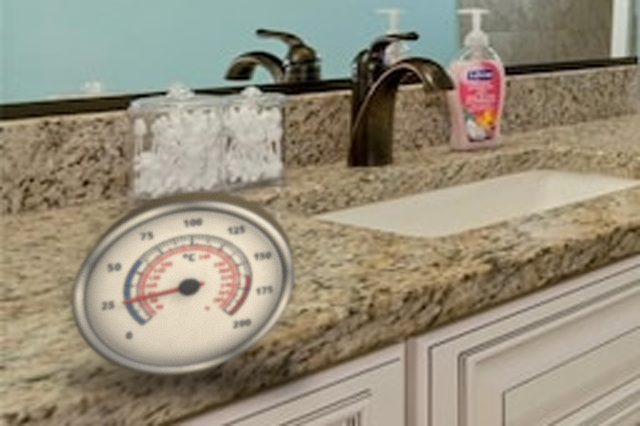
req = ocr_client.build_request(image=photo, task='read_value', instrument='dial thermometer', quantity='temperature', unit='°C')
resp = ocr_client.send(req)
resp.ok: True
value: 25 °C
